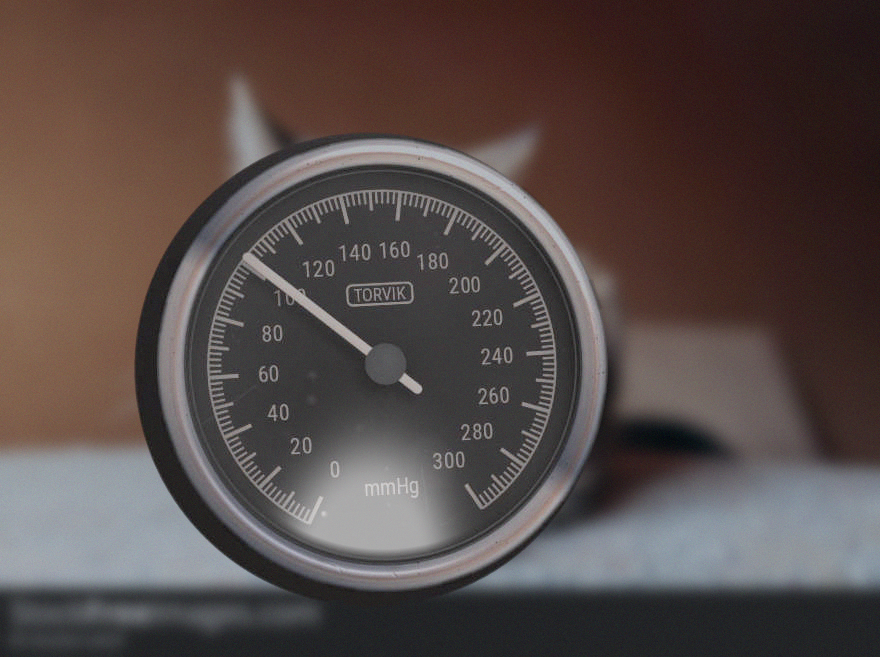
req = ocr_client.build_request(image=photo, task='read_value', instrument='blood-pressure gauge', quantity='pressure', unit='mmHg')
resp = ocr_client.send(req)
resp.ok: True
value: 102 mmHg
